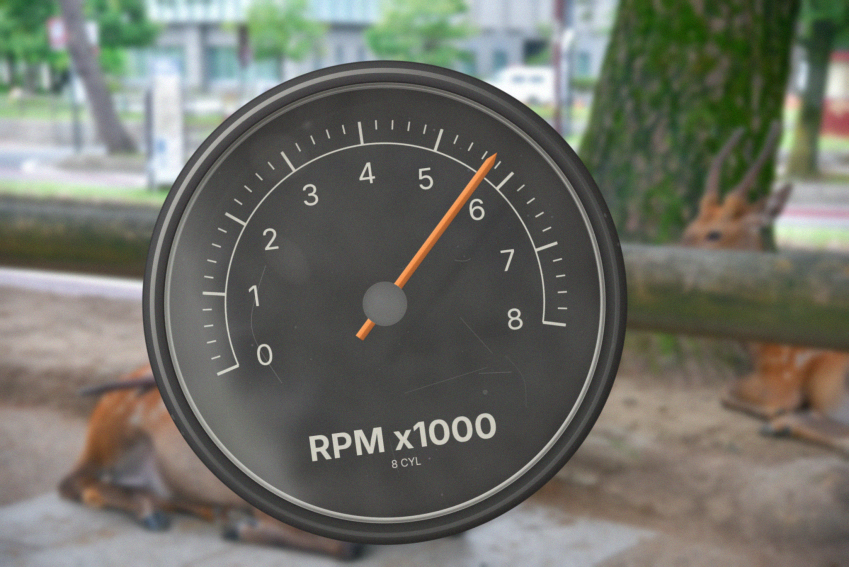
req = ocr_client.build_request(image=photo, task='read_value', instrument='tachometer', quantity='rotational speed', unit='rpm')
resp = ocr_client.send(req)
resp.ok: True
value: 5700 rpm
